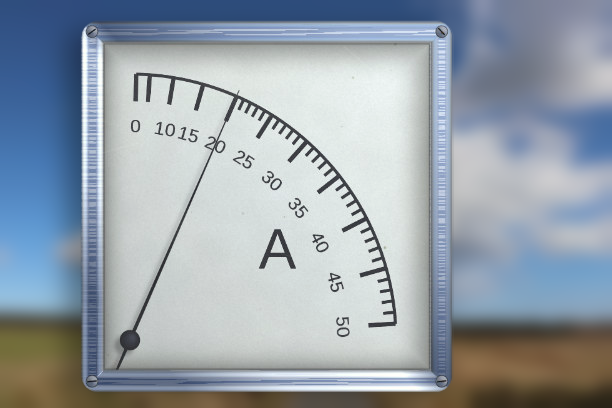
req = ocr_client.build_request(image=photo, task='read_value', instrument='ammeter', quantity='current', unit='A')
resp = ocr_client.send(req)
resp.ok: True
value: 20 A
